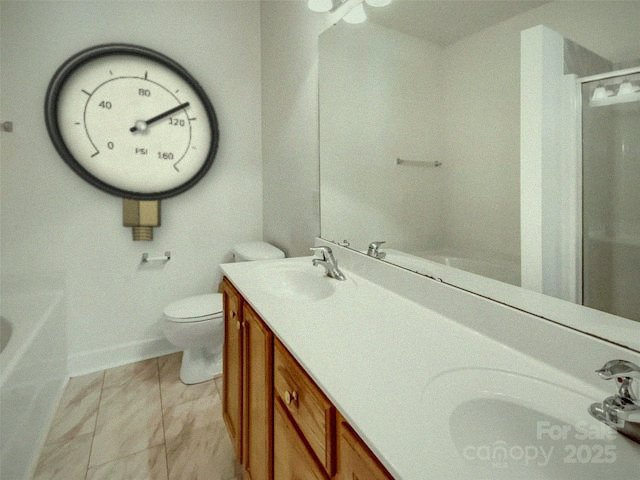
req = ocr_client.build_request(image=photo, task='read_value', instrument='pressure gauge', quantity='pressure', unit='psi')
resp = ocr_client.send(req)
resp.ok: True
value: 110 psi
